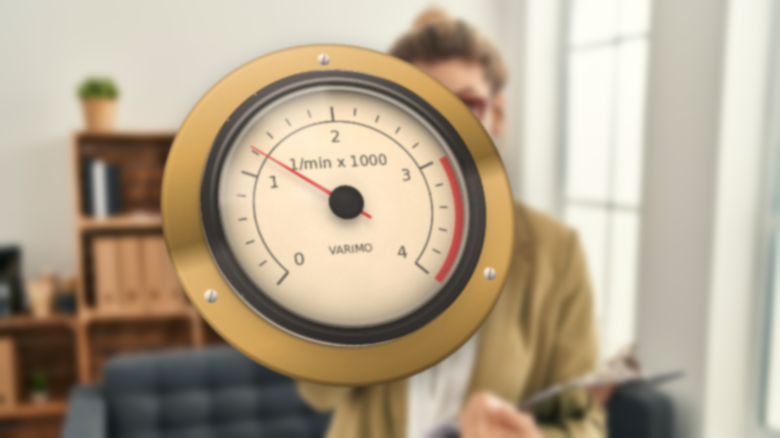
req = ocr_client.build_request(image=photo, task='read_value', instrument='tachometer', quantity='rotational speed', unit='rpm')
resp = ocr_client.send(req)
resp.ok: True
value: 1200 rpm
